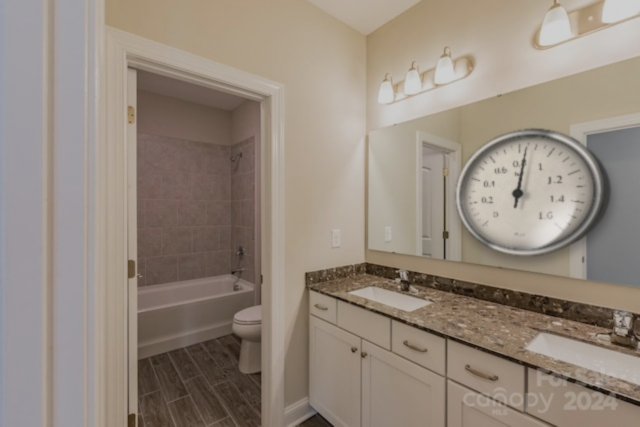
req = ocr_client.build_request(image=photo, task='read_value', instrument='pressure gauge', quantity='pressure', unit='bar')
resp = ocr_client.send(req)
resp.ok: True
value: 0.85 bar
